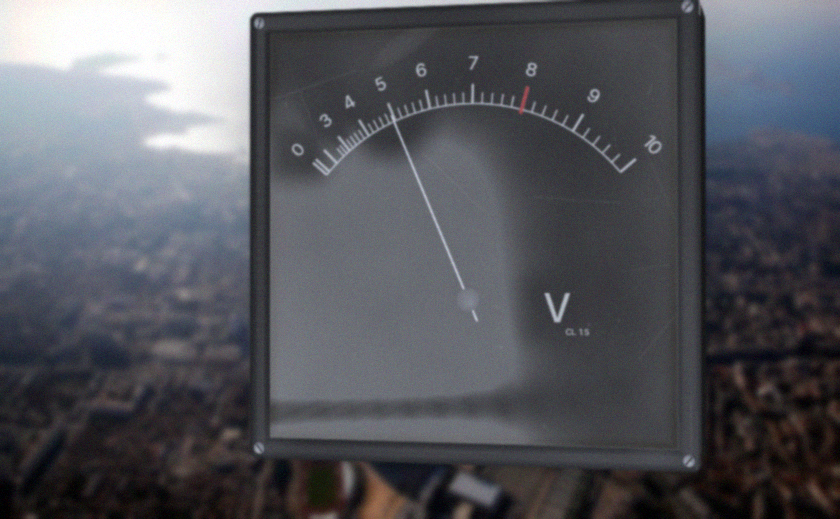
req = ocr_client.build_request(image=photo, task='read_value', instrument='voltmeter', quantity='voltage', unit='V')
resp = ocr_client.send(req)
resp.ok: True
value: 5 V
